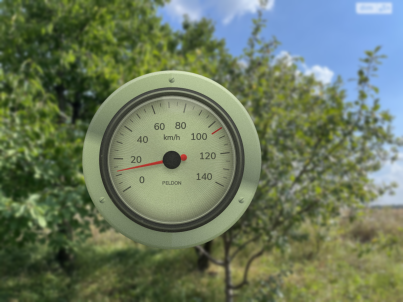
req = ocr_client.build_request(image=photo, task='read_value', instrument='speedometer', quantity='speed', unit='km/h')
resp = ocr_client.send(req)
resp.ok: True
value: 12.5 km/h
